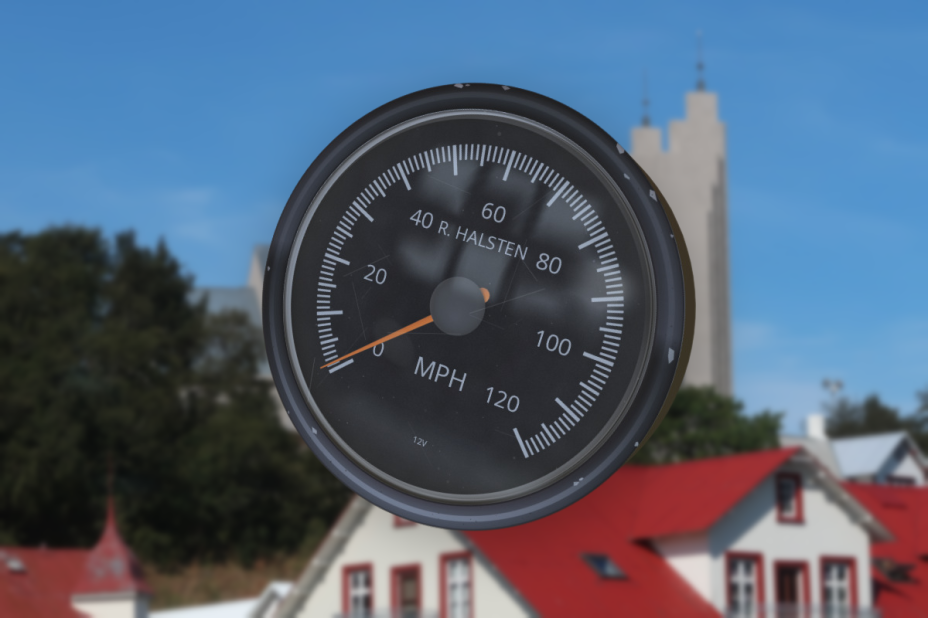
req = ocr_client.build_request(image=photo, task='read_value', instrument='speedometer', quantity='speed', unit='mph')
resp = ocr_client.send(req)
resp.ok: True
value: 1 mph
